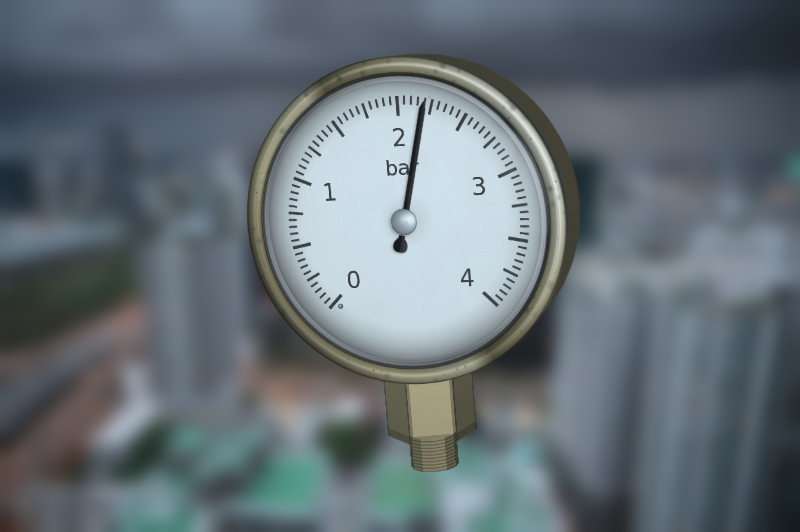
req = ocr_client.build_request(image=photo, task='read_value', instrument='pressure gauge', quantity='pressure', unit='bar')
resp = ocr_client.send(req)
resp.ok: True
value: 2.2 bar
